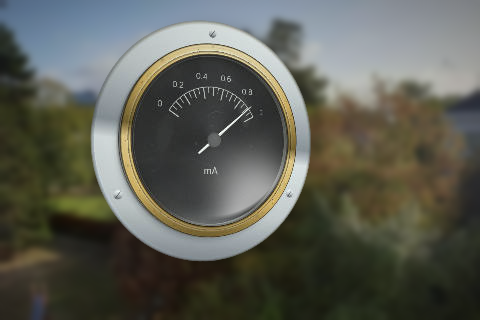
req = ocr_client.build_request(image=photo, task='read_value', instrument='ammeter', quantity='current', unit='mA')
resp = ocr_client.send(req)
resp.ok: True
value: 0.9 mA
